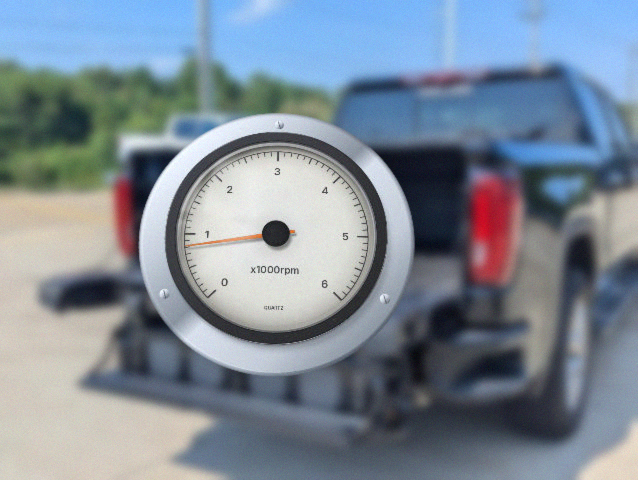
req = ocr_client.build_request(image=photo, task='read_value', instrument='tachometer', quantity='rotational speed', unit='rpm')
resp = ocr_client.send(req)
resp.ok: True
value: 800 rpm
